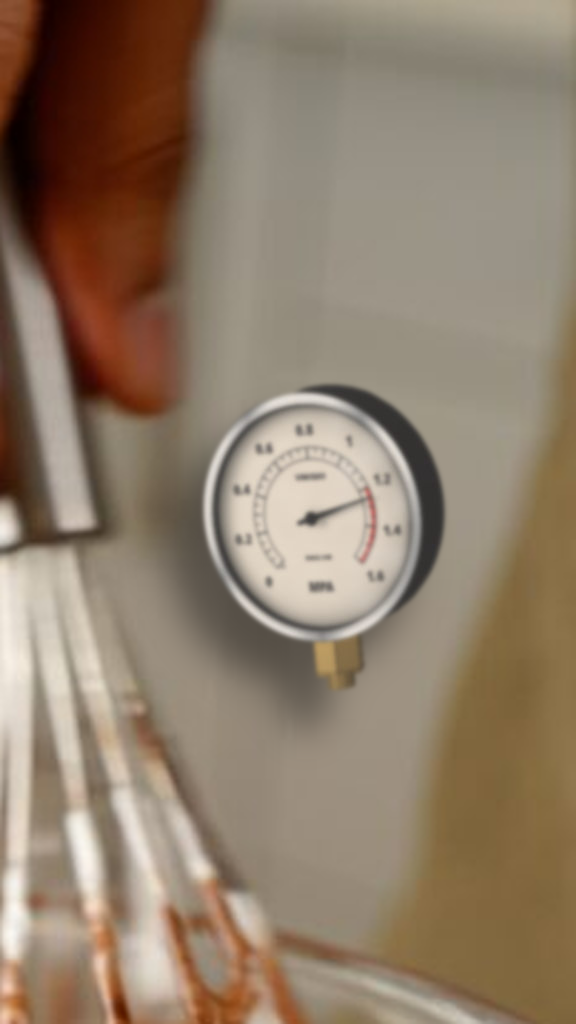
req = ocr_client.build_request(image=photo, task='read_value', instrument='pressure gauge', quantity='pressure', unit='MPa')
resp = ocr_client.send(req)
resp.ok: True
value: 1.25 MPa
